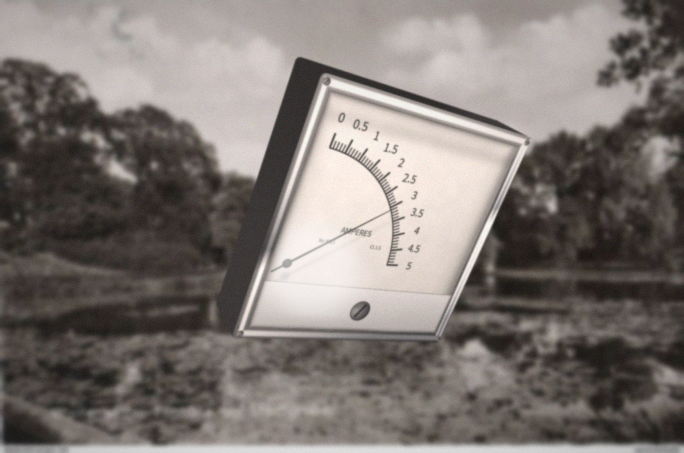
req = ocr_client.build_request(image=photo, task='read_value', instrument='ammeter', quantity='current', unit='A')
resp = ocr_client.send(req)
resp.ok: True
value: 3 A
